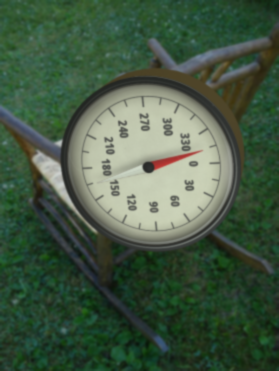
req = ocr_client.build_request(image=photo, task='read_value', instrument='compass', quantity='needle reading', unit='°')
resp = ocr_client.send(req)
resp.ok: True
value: 345 °
